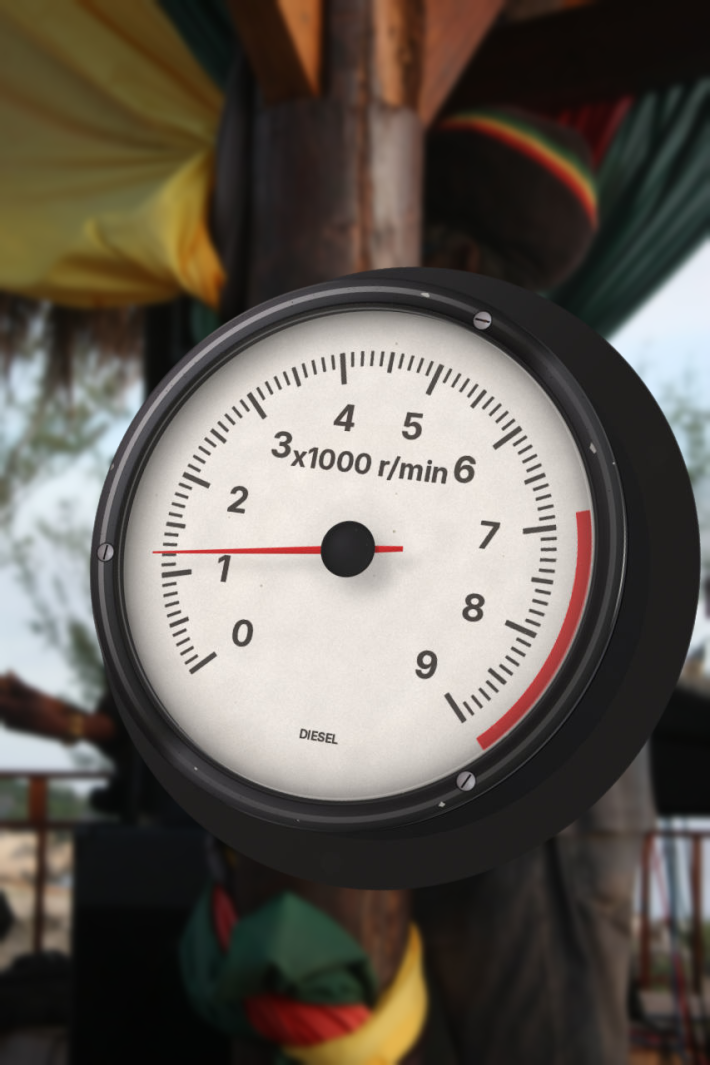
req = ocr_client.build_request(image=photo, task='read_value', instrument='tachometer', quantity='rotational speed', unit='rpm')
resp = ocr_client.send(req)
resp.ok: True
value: 1200 rpm
